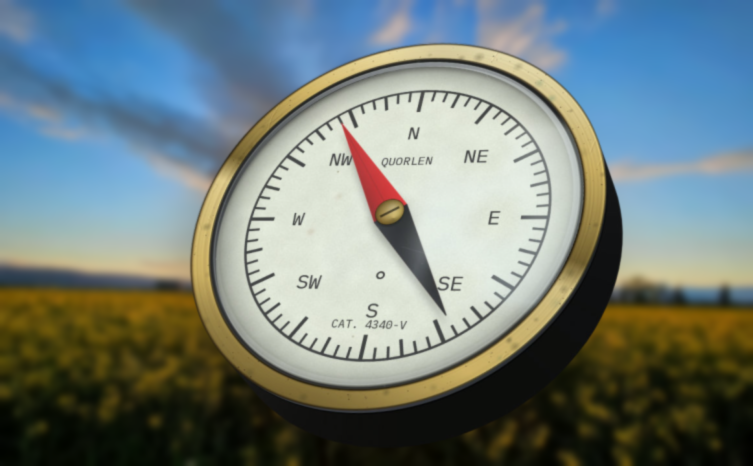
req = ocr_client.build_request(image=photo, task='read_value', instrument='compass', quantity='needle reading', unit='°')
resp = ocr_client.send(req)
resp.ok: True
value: 325 °
